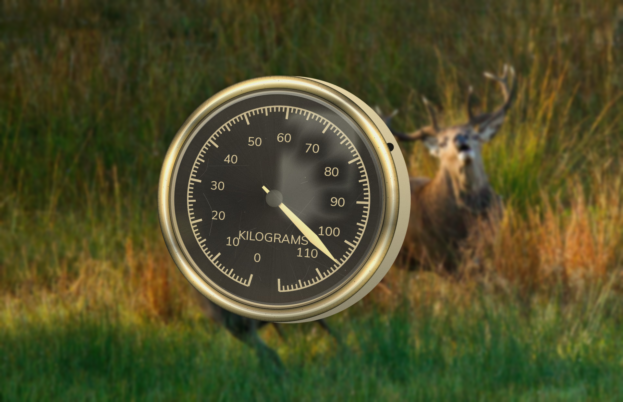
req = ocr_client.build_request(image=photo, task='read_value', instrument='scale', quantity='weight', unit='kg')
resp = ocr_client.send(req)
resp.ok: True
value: 105 kg
